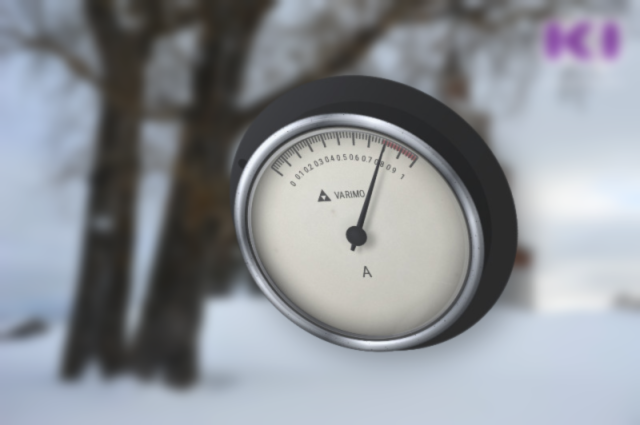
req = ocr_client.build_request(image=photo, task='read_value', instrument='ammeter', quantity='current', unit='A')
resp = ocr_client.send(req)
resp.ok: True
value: 0.8 A
